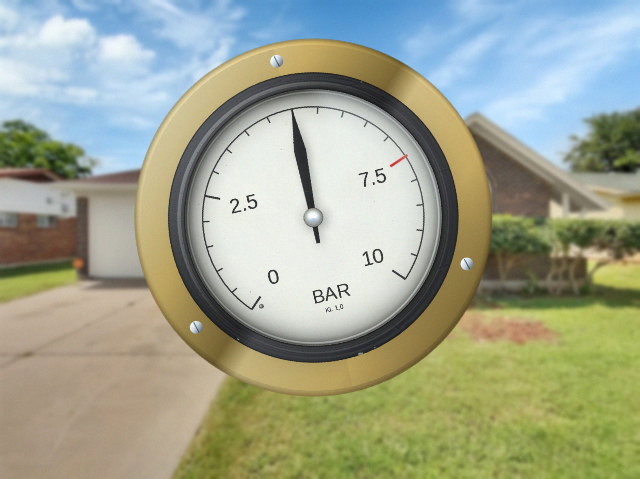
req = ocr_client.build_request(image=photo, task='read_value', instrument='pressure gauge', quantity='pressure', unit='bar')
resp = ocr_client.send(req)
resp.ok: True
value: 5 bar
